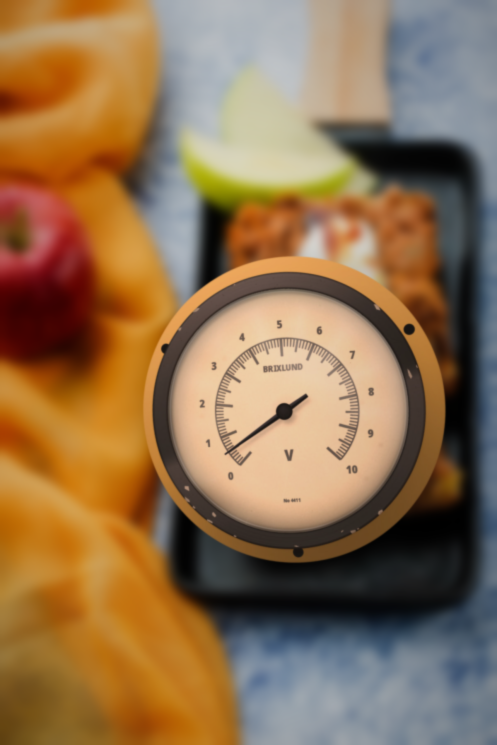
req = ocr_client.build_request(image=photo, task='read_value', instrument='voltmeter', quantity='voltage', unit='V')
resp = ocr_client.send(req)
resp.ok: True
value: 0.5 V
